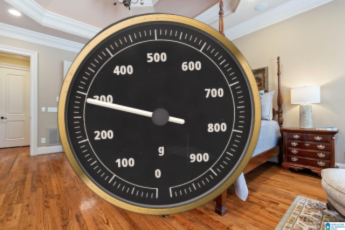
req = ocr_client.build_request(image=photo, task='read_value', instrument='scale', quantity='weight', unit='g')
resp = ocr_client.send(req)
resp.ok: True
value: 290 g
